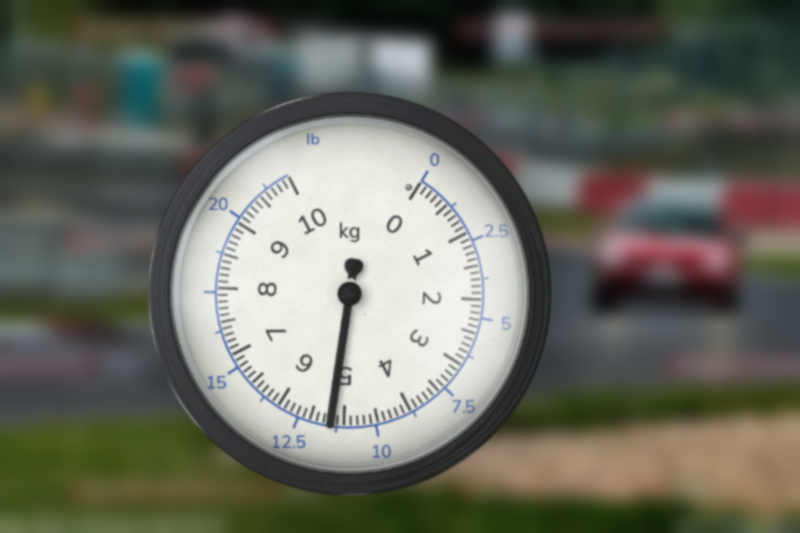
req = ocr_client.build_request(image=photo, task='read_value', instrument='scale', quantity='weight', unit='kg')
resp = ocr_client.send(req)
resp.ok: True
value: 5.2 kg
